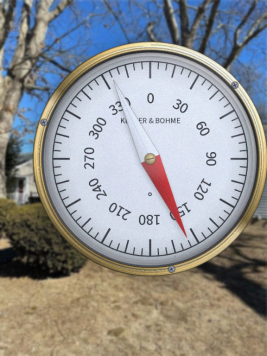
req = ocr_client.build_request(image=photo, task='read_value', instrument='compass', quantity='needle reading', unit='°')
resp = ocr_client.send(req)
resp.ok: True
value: 155 °
